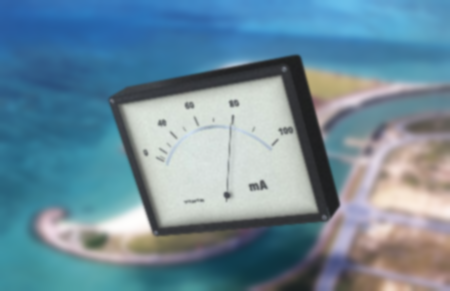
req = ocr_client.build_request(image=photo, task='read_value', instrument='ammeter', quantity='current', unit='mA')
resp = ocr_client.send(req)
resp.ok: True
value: 80 mA
